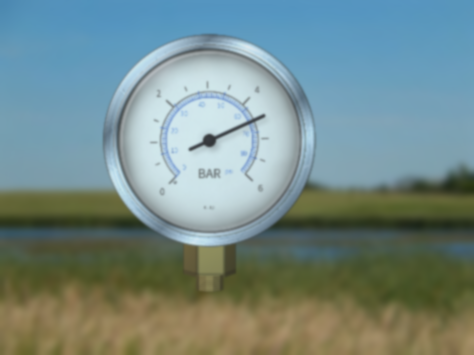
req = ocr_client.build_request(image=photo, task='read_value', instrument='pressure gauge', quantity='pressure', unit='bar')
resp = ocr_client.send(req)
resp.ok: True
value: 4.5 bar
